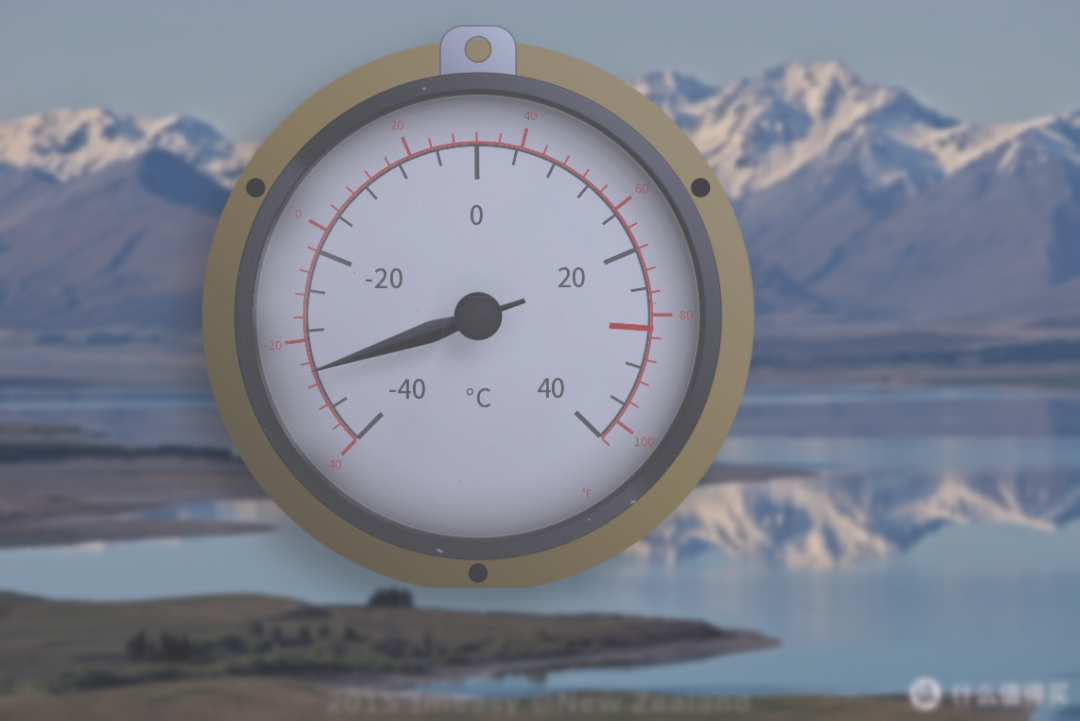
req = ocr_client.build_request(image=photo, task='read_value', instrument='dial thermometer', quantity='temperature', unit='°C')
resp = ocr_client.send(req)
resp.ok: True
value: -32 °C
